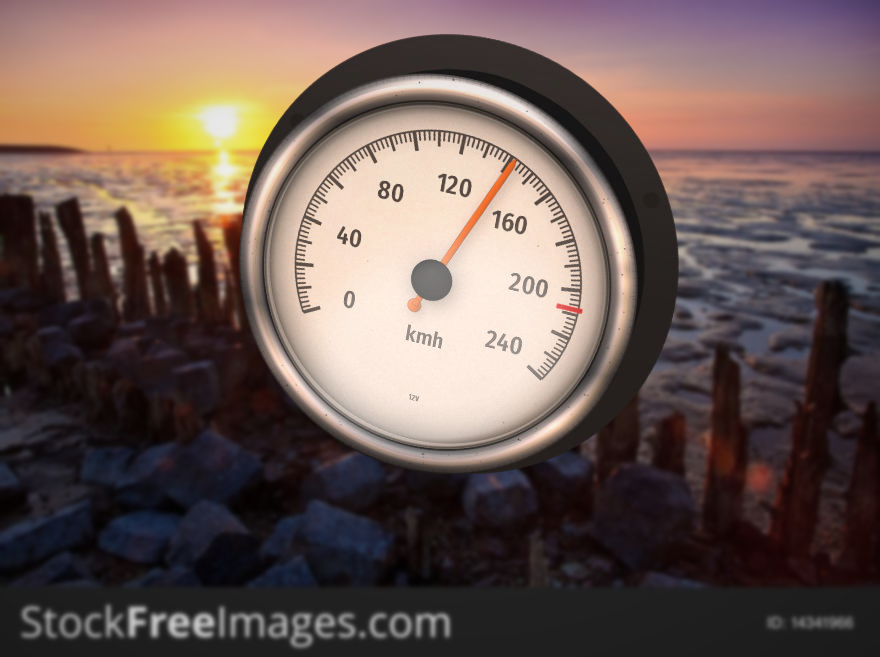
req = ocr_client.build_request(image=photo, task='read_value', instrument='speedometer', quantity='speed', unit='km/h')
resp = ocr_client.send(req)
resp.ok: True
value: 142 km/h
